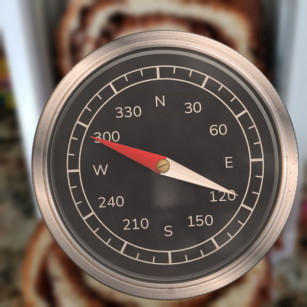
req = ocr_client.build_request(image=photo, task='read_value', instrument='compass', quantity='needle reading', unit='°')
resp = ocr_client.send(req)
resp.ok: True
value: 295 °
